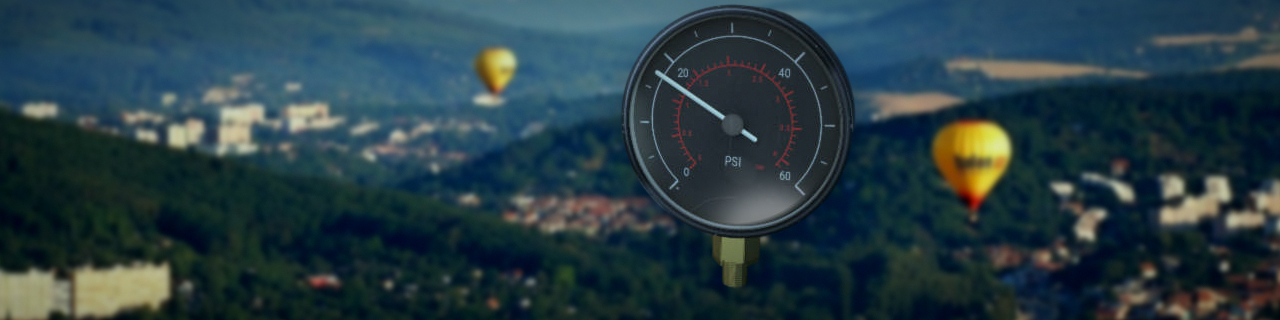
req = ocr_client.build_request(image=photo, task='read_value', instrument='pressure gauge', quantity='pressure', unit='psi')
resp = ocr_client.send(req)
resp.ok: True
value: 17.5 psi
